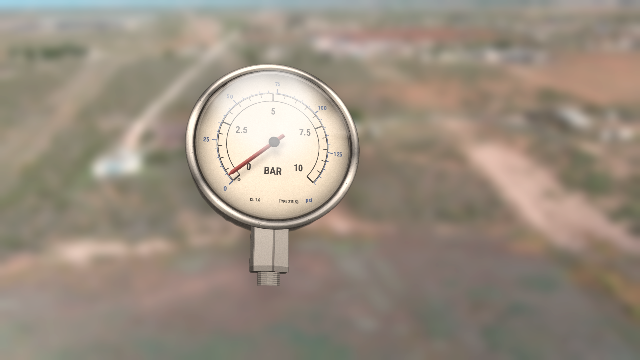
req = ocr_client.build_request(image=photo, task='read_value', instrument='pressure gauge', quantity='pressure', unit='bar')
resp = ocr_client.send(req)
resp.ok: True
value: 0.25 bar
